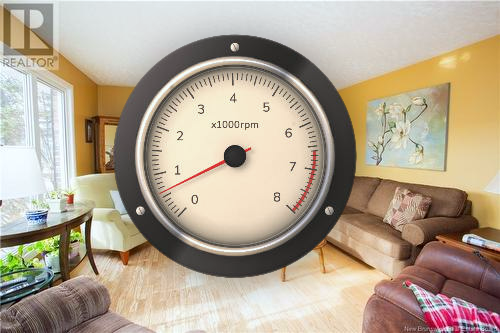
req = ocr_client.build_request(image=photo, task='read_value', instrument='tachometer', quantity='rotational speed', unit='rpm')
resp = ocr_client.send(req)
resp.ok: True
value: 600 rpm
